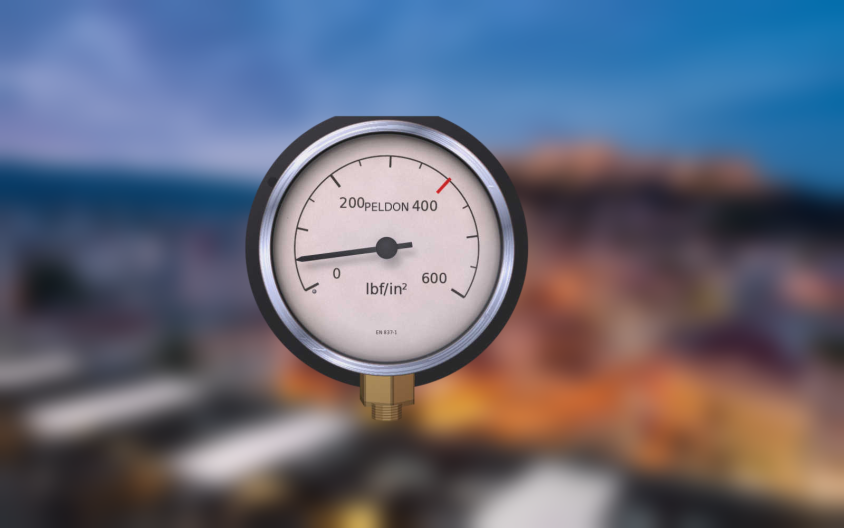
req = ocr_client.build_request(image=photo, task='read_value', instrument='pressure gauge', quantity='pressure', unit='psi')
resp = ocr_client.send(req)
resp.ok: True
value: 50 psi
